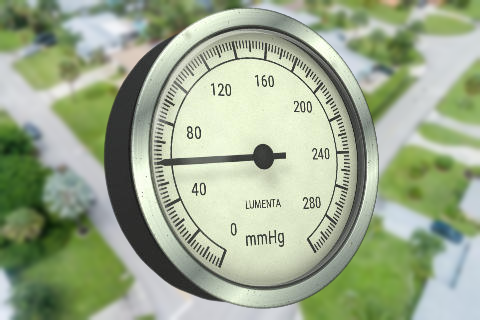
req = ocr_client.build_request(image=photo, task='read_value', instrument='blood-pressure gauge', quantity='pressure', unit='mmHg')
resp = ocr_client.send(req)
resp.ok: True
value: 60 mmHg
